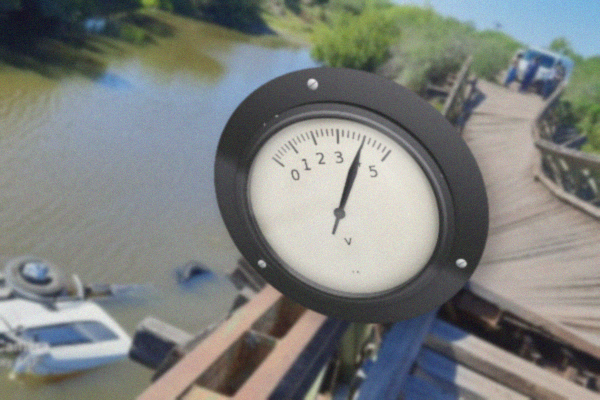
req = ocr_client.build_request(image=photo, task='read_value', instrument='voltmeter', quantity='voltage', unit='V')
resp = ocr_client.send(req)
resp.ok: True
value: 4 V
